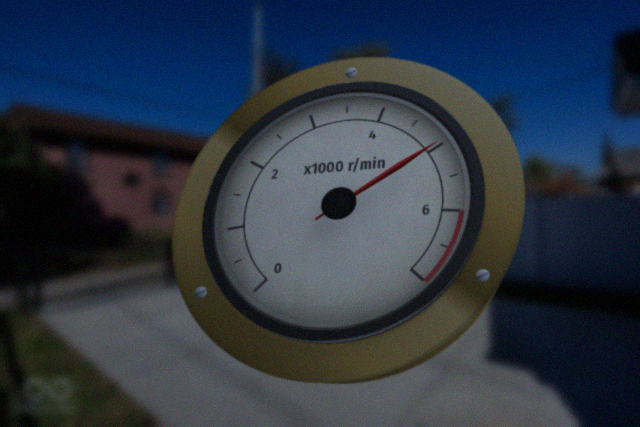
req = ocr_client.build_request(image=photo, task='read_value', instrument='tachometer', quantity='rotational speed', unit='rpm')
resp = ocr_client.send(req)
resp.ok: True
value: 5000 rpm
